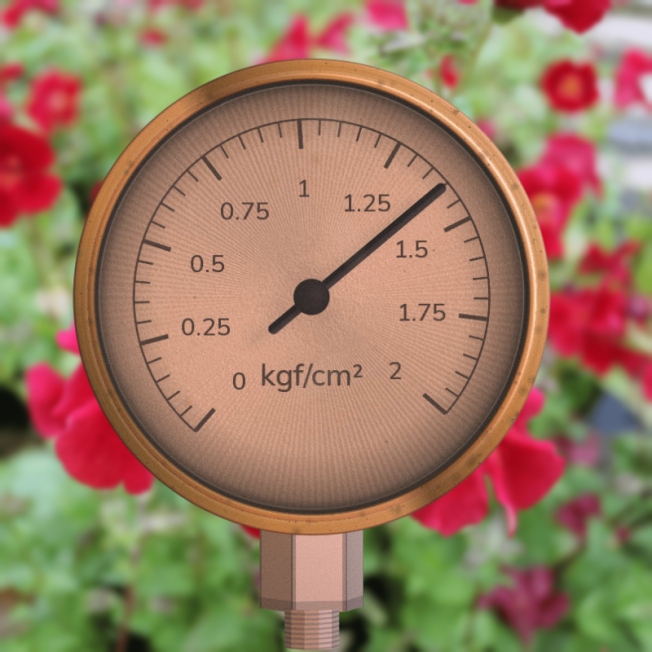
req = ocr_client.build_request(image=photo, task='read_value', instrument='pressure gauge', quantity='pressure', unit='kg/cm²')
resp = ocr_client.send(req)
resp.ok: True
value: 1.4 kg/cm²
